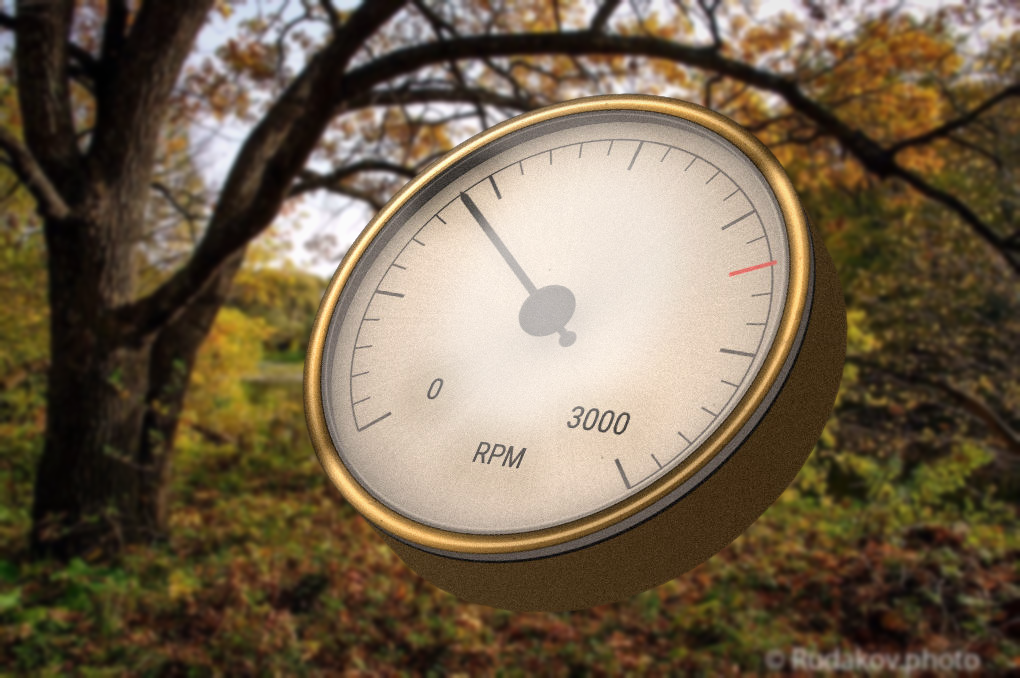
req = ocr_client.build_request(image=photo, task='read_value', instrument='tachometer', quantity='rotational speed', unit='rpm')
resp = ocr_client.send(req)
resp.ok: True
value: 900 rpm
